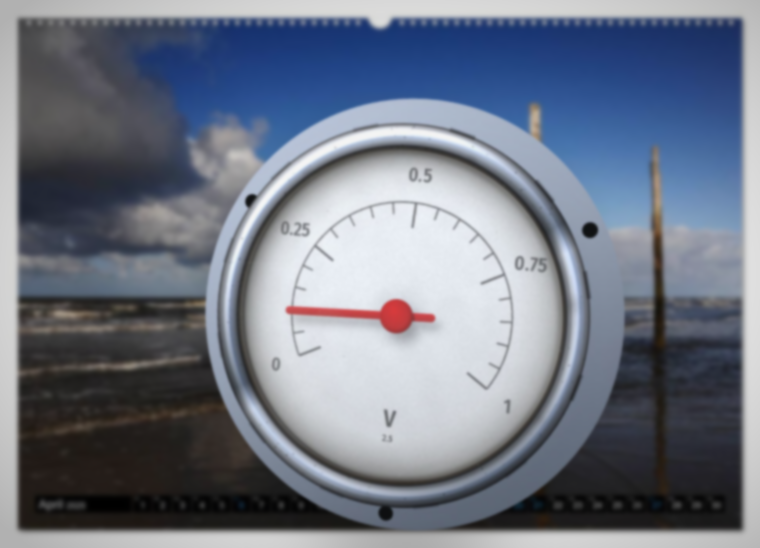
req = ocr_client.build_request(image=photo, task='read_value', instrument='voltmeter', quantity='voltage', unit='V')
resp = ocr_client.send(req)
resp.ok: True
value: 0.1 V
